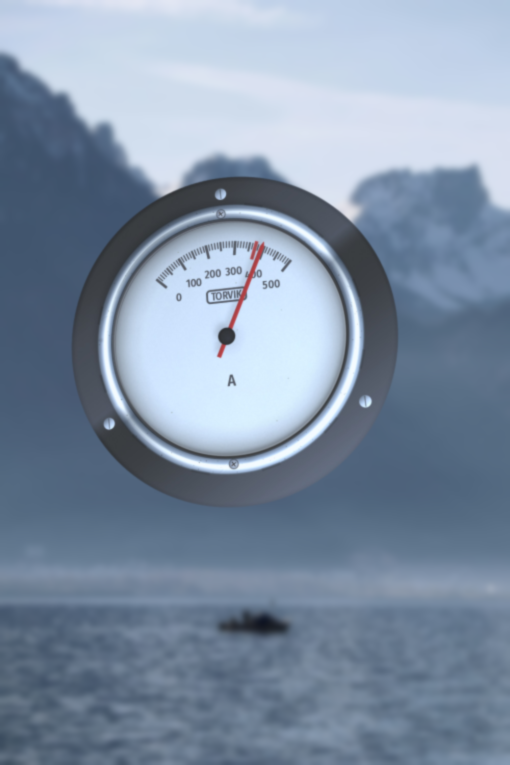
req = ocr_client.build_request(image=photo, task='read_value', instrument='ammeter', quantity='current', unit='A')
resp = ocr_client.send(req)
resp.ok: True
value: 400 A
